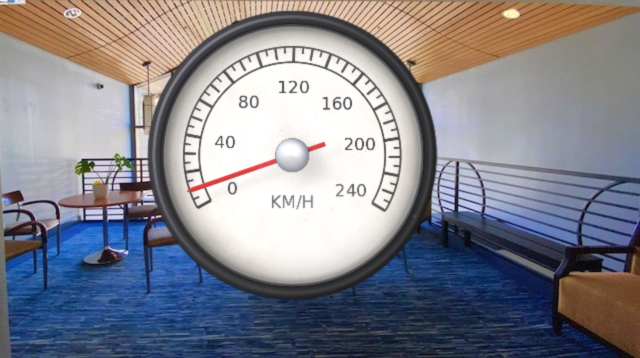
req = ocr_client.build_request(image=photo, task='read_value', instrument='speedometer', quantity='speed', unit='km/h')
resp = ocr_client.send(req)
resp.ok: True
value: 10 km/h
